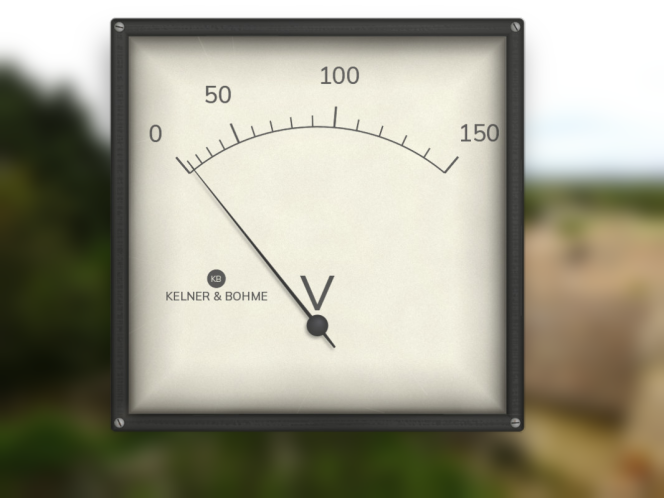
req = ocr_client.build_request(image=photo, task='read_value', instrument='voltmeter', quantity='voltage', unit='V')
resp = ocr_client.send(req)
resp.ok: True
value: 10 V
